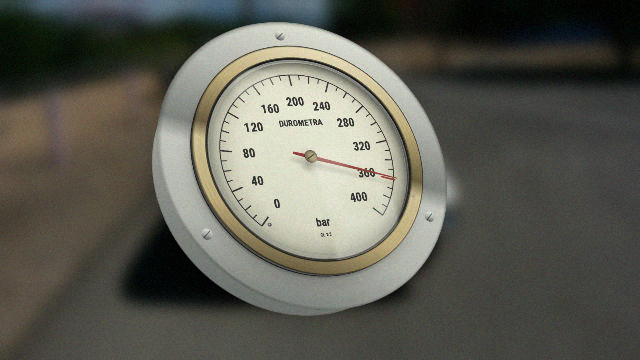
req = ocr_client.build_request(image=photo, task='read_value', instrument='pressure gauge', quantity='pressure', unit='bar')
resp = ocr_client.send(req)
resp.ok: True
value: 360 bar
